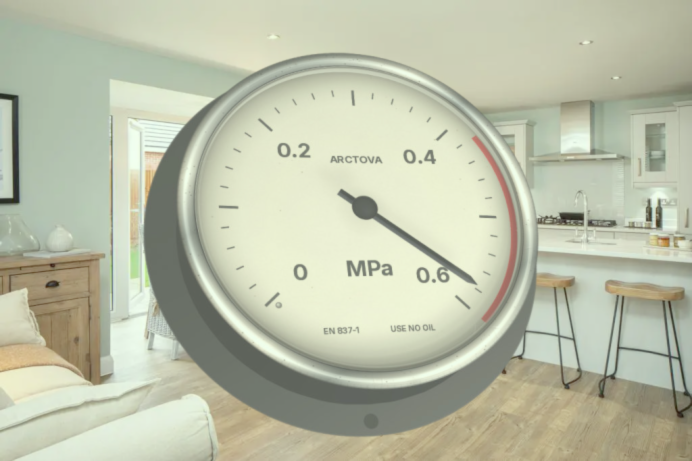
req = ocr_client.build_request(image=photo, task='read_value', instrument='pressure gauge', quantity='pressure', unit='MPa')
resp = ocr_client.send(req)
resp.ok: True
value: 0.58 MPa
